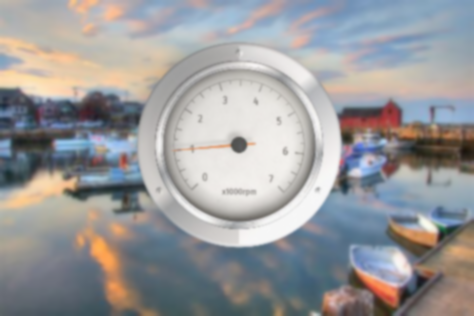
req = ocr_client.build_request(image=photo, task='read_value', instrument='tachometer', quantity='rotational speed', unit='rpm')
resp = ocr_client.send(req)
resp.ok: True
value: 1000 rpm
